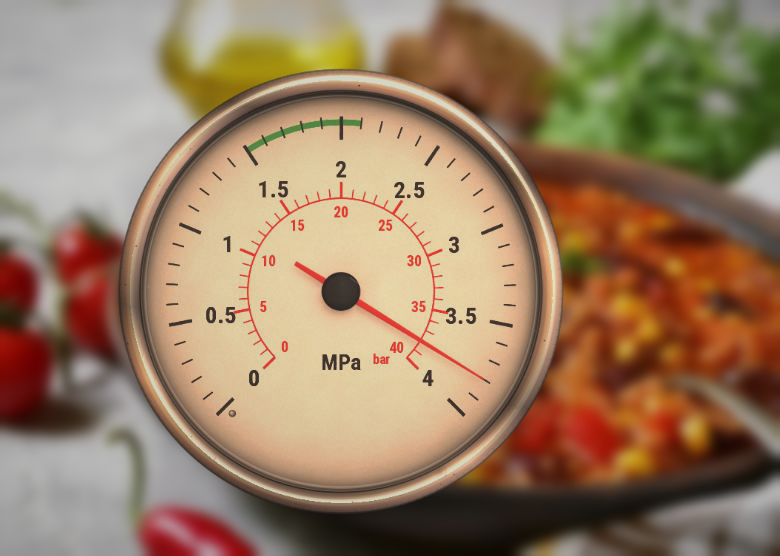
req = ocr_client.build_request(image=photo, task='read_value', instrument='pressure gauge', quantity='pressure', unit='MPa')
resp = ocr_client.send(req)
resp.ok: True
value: 3.8 MPa
